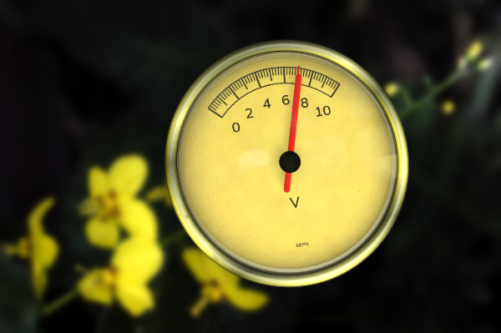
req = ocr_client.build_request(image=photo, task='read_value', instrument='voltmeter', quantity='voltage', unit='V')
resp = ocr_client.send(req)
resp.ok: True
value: 7 V
